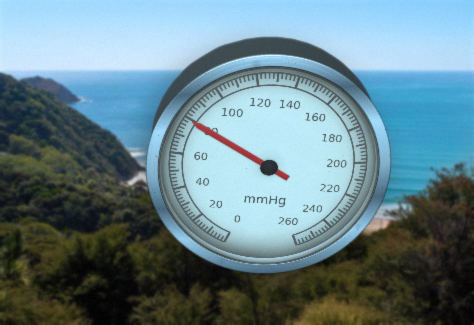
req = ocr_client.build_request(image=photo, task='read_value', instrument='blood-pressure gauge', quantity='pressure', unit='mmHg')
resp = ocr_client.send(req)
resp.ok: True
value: 80 mmHg
